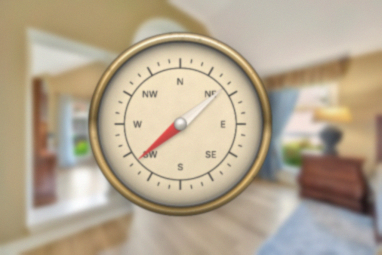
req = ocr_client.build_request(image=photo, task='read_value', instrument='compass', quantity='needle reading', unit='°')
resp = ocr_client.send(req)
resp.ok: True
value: 230 °
